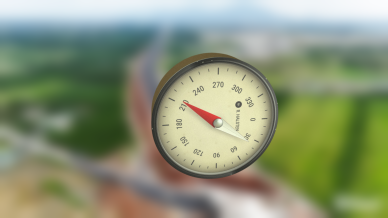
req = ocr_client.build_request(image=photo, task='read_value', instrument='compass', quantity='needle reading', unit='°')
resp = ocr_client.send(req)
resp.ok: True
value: 215 °
